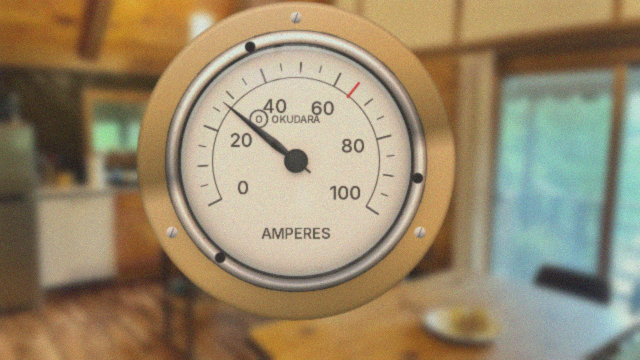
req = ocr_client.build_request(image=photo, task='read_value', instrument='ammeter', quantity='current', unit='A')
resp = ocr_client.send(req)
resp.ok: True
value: 27.5 A
